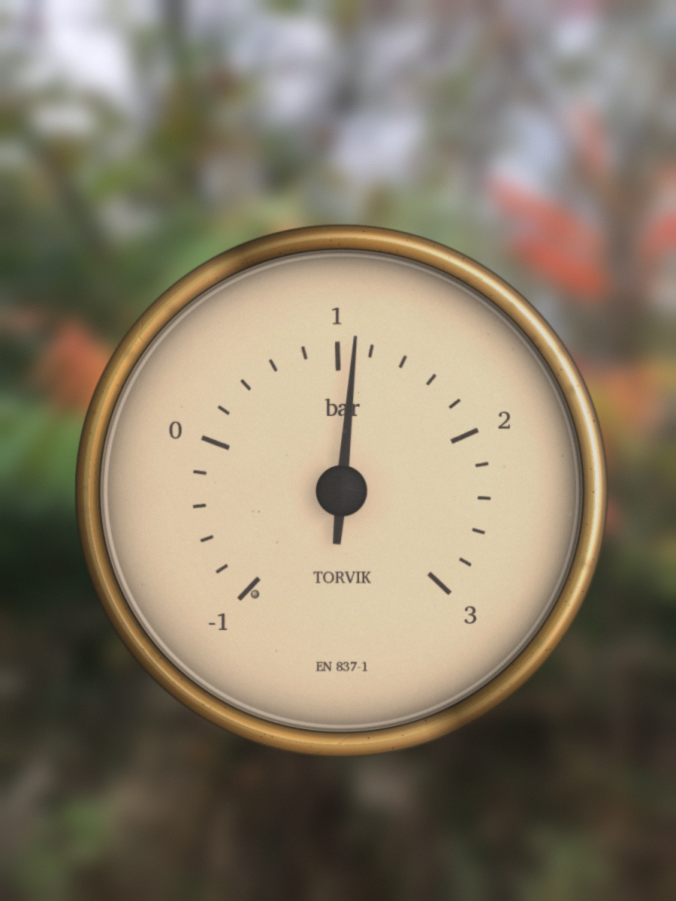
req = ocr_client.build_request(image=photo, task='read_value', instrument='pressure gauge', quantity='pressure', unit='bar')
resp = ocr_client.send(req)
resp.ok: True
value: 1.1 bar
